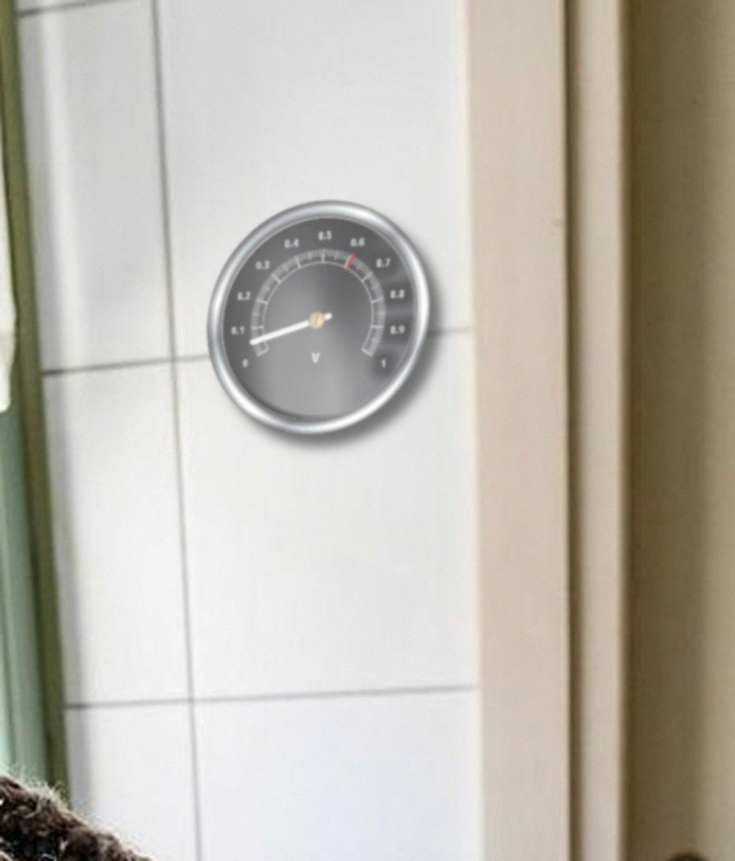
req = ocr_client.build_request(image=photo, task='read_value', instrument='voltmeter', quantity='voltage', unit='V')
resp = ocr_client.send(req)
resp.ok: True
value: 0.05 V
